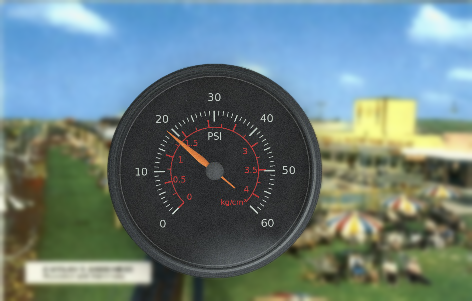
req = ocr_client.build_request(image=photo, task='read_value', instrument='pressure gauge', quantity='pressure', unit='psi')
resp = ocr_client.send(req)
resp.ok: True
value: 19 psi
